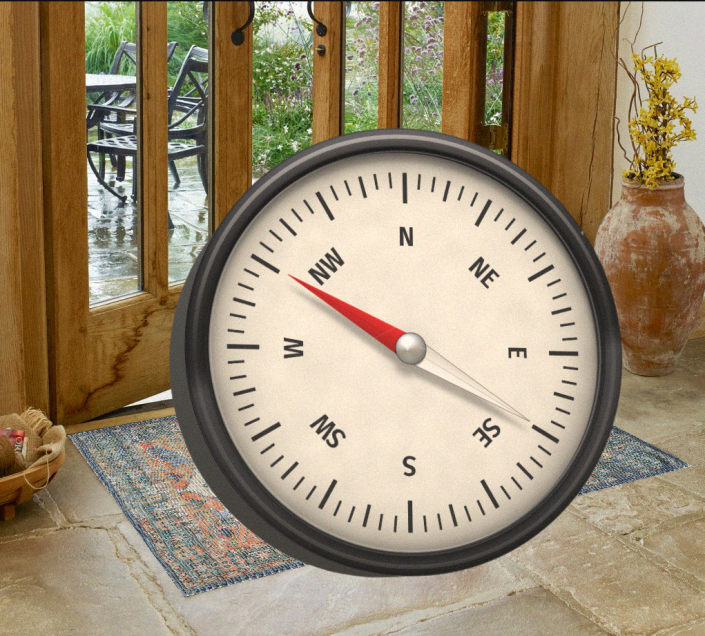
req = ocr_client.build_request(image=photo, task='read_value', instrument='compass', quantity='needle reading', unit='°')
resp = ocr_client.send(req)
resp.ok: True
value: 300 °
